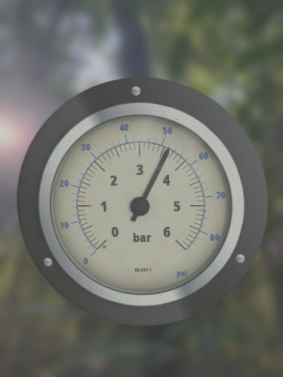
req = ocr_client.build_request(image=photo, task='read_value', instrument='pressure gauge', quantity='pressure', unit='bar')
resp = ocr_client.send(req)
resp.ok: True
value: 3.6 bar
